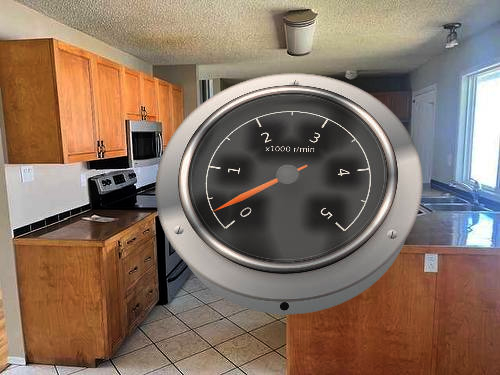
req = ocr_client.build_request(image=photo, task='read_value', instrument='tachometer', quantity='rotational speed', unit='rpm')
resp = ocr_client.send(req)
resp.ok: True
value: 250 rpm
